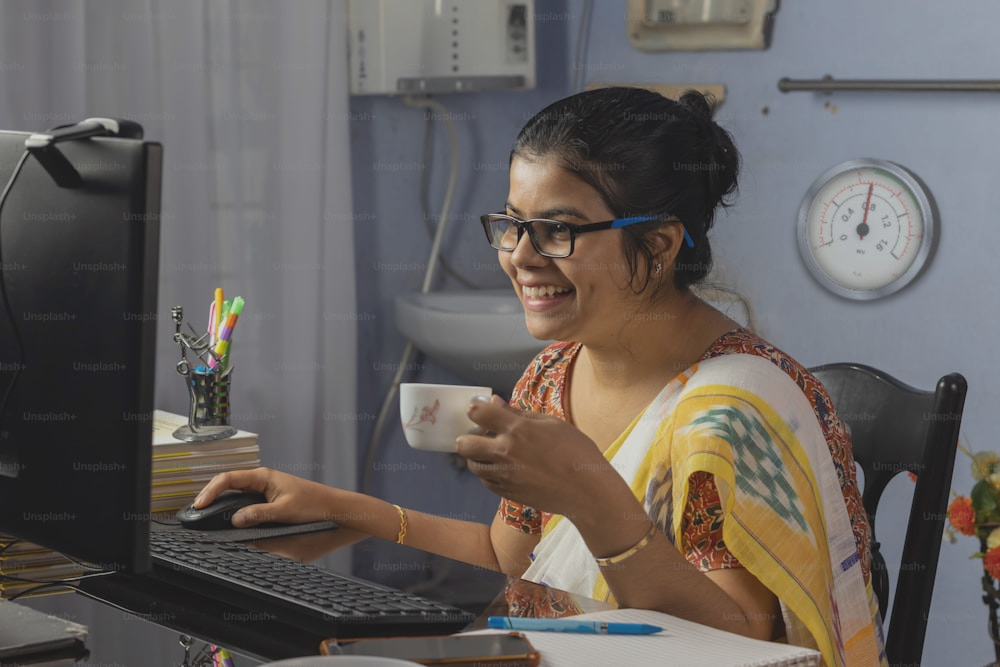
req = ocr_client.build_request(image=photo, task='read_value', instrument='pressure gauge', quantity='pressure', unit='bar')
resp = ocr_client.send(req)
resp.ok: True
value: 0.8 bar
